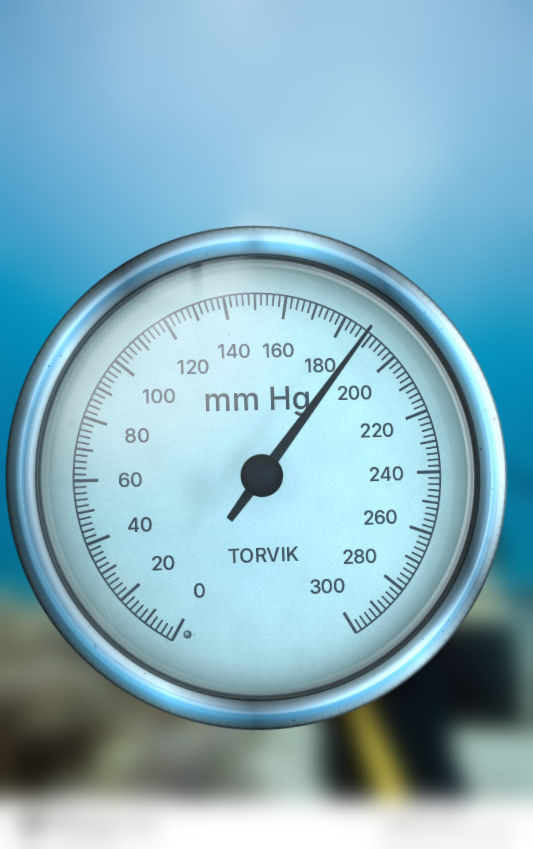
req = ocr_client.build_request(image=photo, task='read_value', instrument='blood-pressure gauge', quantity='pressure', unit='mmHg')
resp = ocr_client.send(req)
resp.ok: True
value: 188 mmHg
